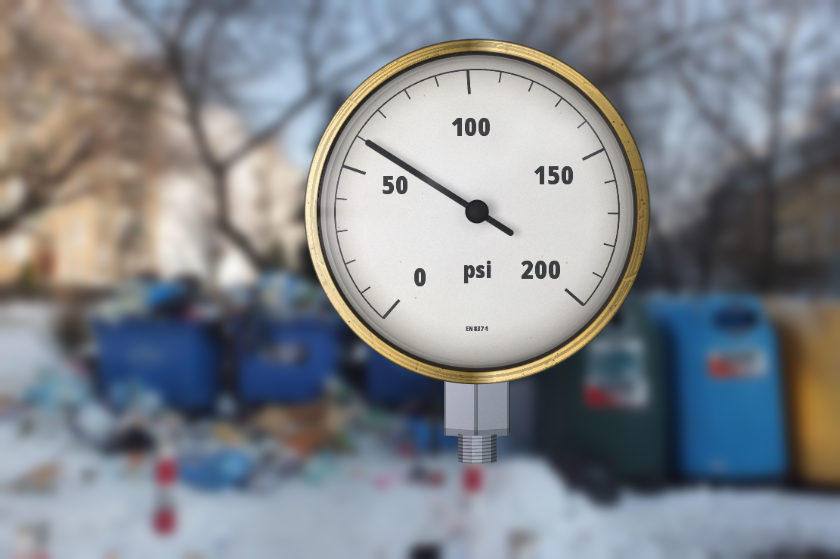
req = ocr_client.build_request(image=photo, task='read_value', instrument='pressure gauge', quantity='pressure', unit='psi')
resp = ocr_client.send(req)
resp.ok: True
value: 60 psi
